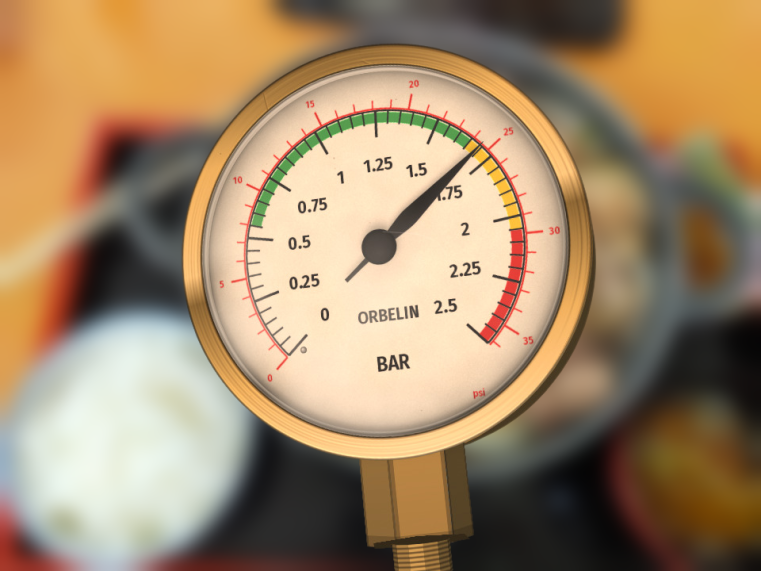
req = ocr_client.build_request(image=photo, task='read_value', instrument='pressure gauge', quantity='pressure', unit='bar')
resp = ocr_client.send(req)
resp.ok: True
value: 1.7 bar
